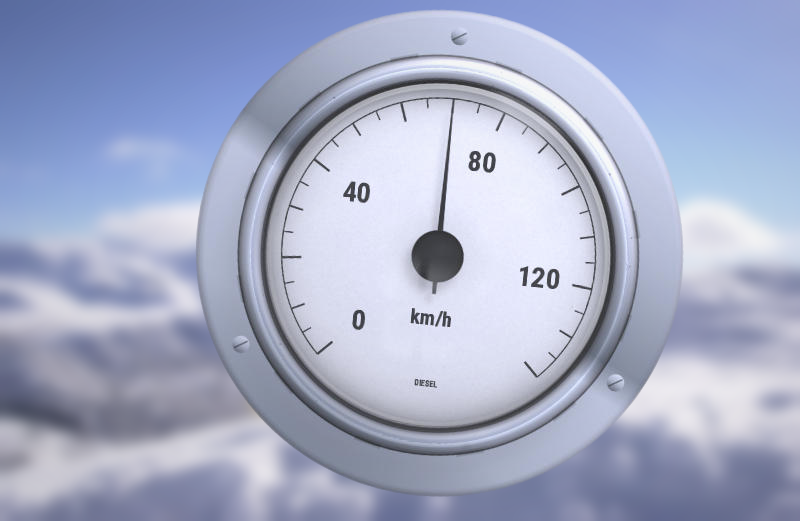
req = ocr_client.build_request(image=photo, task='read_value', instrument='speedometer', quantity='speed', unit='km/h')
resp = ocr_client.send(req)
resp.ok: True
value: 70 km/h
